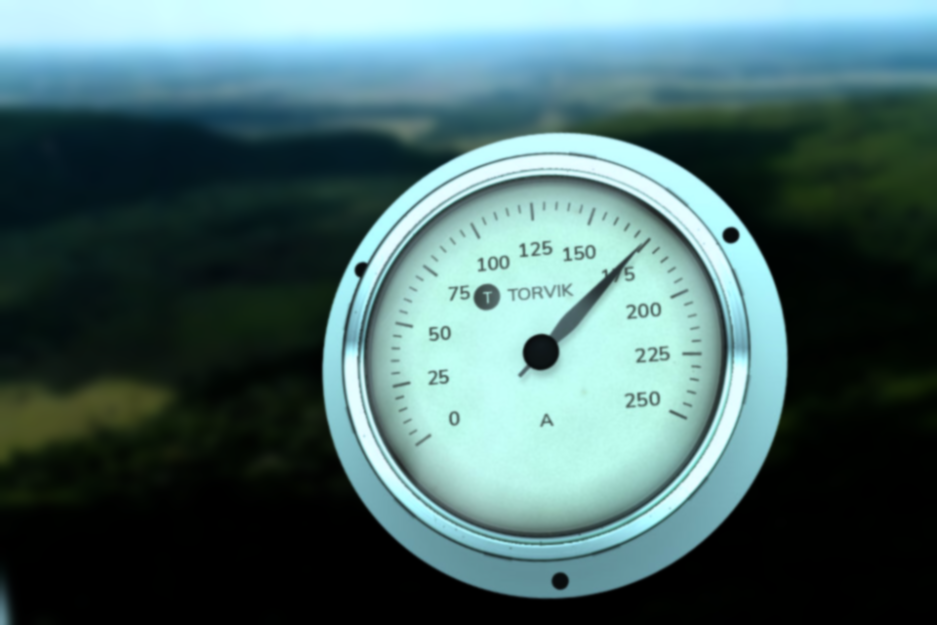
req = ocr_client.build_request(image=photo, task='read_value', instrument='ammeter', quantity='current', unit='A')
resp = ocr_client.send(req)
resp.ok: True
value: 175 A
